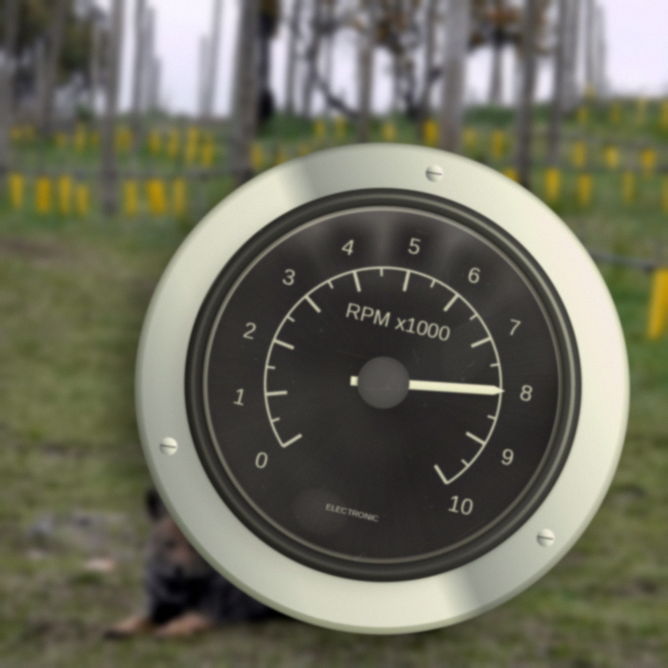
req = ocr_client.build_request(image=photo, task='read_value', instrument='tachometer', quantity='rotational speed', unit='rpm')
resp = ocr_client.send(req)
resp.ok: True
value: 8000 rpm
